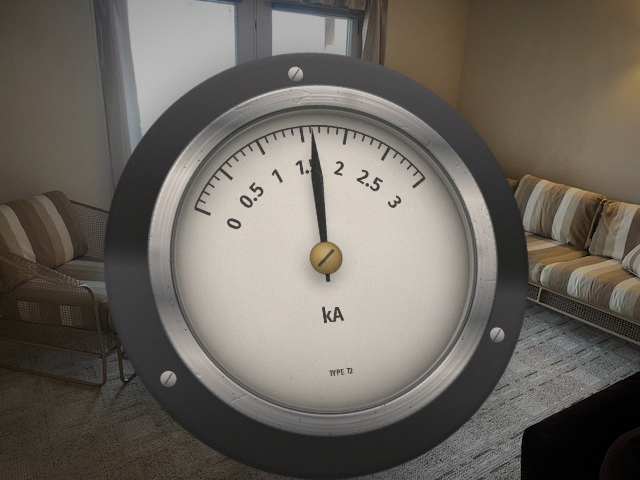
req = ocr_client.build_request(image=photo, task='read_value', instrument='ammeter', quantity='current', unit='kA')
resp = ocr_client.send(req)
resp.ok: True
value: 1.6 kA
